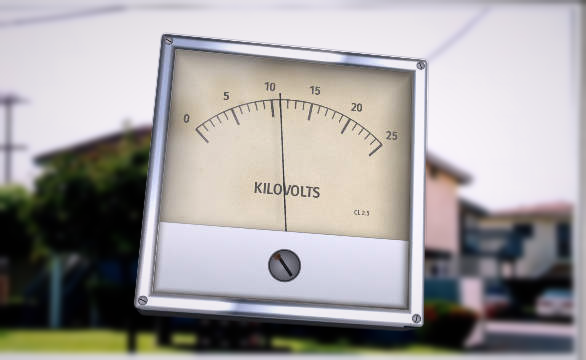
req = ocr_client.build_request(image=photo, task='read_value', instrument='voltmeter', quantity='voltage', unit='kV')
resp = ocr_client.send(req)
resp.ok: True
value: 11 kV
